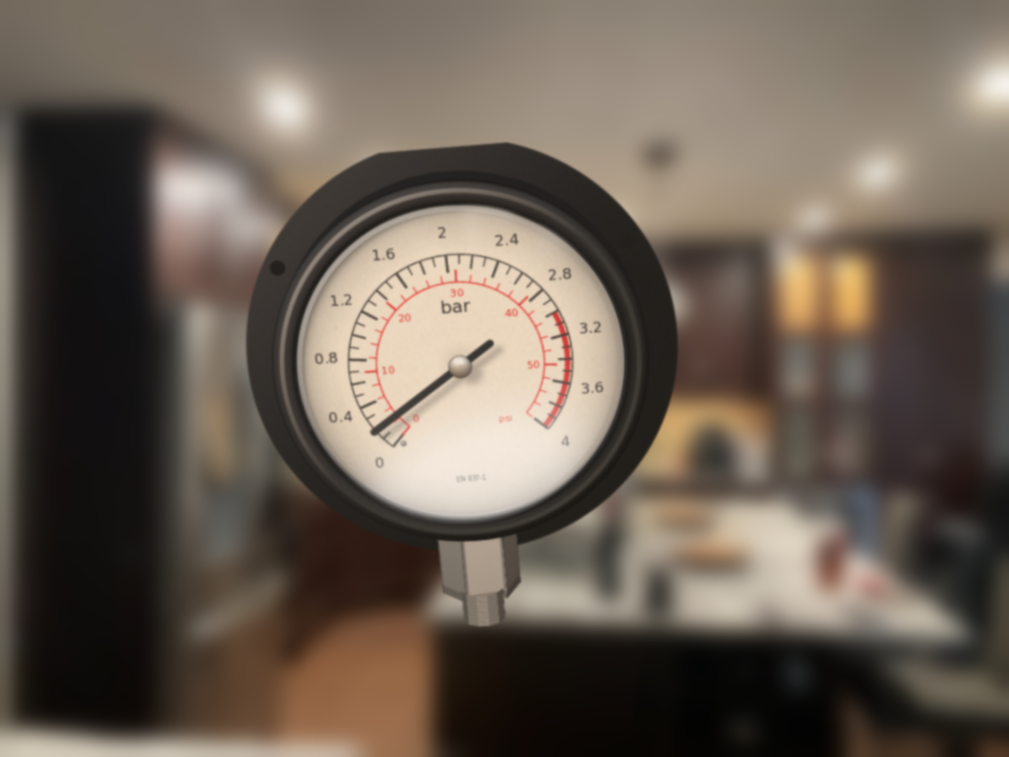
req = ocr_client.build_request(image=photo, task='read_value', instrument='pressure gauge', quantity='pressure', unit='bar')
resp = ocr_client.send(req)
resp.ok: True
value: 0.2 bar
